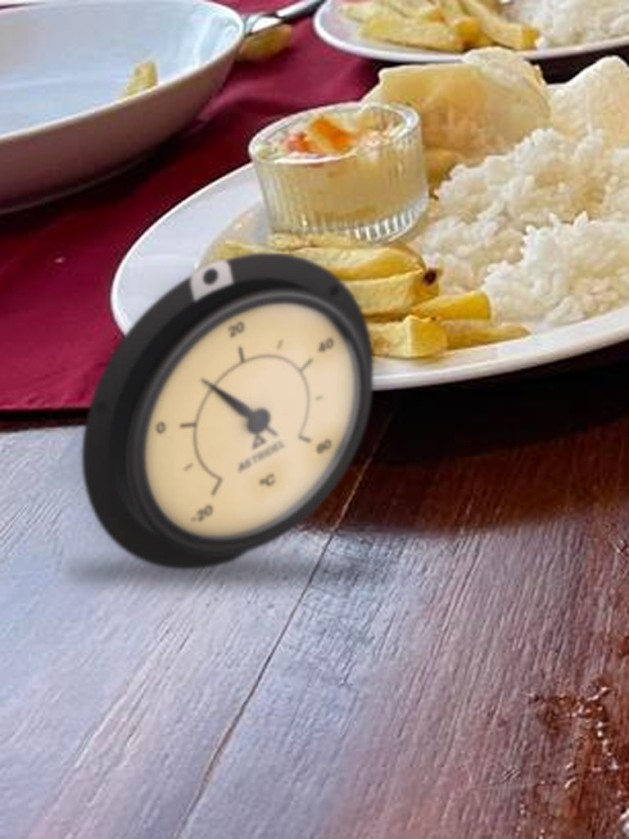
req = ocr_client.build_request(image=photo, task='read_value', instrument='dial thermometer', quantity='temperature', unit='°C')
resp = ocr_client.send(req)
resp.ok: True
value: 10 °C
